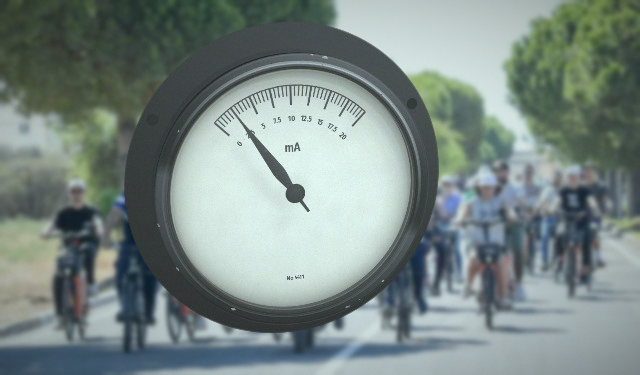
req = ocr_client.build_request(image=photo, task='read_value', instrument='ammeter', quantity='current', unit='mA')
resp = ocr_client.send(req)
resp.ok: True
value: 2.5 mA
